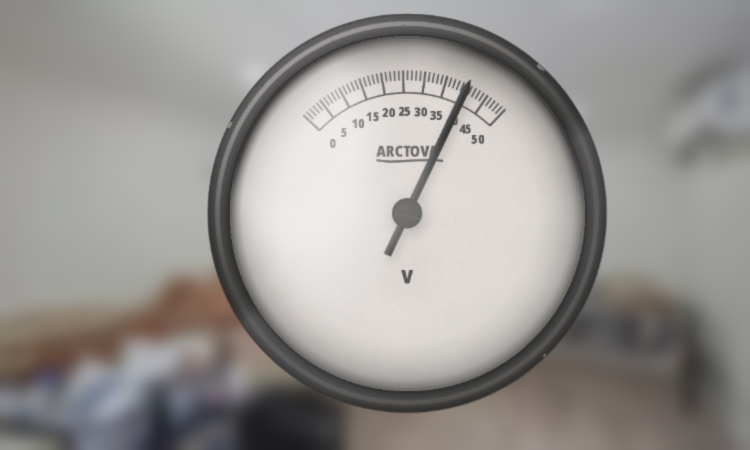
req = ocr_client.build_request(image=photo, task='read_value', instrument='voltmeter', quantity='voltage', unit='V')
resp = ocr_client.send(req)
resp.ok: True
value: 40 V
